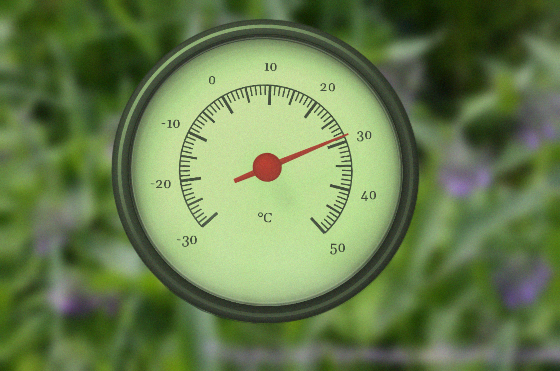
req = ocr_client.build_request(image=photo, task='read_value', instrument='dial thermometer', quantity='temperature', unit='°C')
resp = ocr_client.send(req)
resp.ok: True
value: 29 °C
